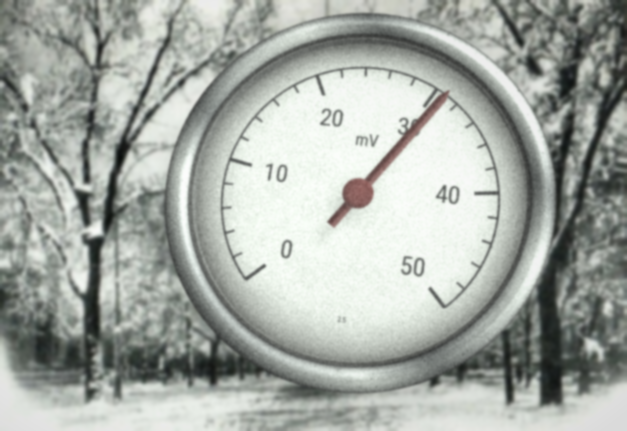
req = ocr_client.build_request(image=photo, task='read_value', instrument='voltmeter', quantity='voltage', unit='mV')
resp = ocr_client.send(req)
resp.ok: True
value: 31 mV
